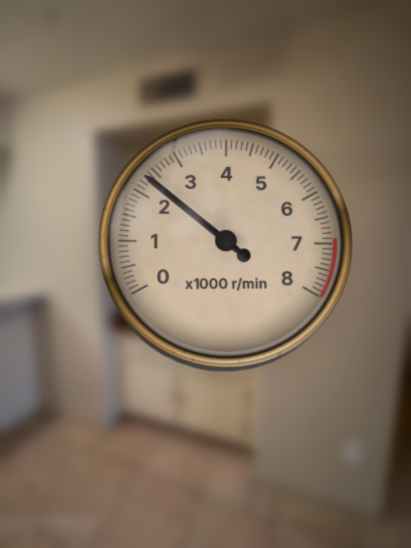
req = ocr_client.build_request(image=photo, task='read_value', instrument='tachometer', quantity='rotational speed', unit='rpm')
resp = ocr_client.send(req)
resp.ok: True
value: 2300 rpm
